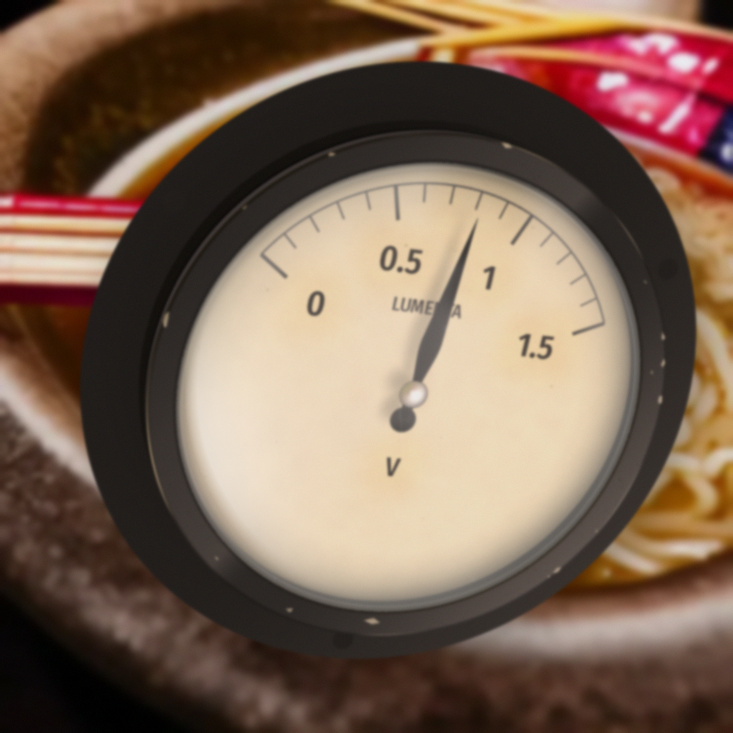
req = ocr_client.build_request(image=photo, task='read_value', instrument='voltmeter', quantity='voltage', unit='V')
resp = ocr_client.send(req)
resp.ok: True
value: 0.8 V
